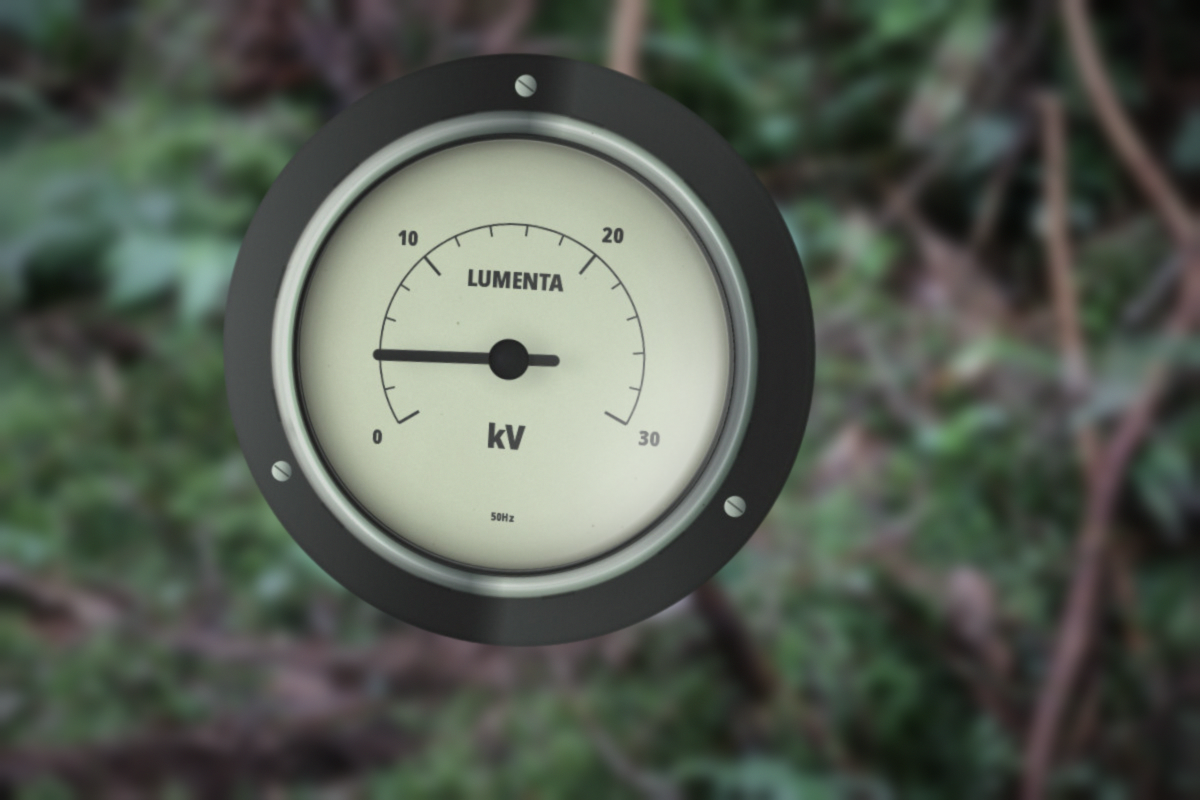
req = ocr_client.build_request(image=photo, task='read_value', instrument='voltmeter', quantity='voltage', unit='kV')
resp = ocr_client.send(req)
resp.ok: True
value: 4 kV
